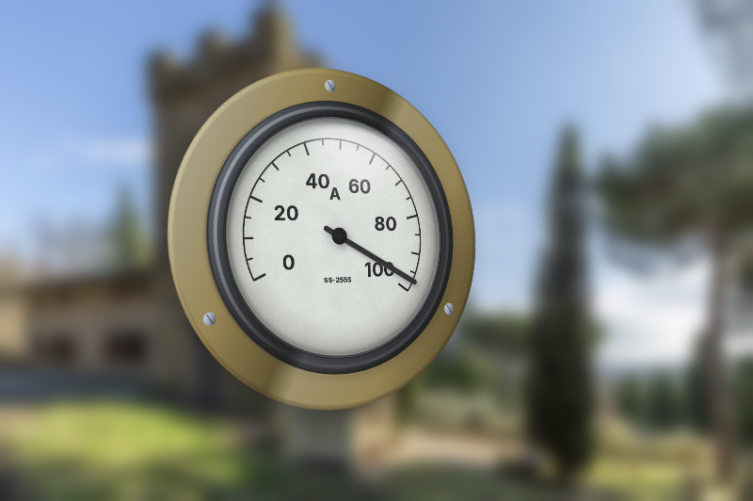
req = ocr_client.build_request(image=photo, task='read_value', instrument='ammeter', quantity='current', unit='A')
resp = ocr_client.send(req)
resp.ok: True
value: 97.5 A
